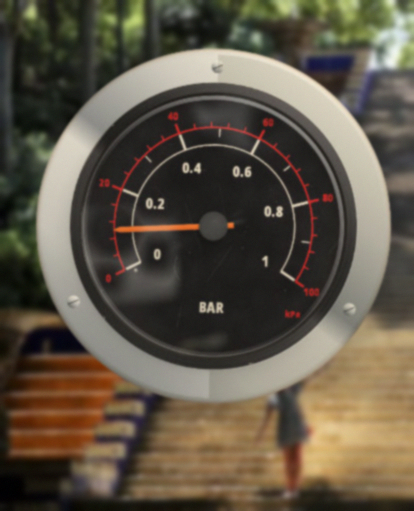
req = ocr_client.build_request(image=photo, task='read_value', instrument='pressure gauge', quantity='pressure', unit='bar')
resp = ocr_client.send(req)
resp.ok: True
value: 0.1 bar
